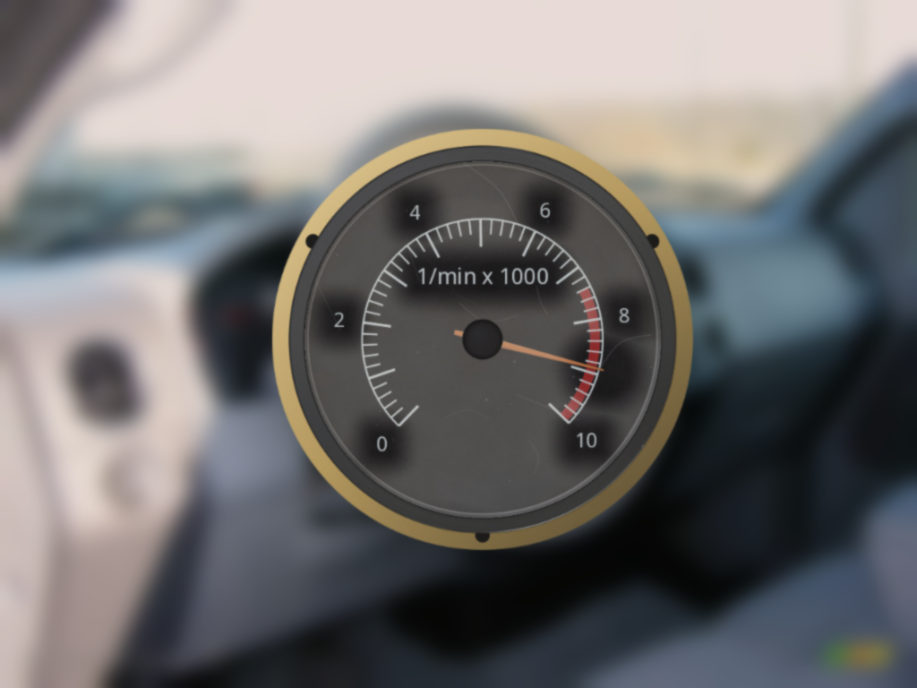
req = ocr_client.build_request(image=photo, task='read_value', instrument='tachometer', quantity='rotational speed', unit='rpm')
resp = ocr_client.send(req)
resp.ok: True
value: 8900 rpm
